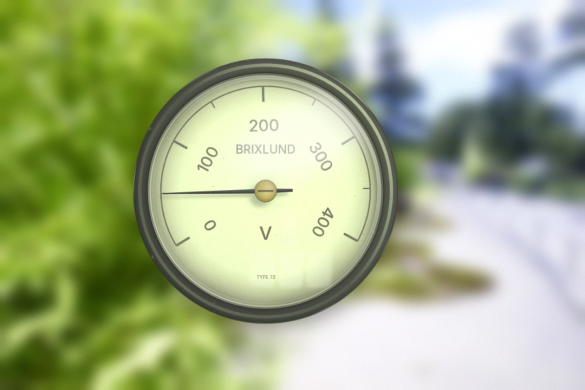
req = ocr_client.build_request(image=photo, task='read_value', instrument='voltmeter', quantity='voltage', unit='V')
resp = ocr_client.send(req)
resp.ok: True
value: 50 V
